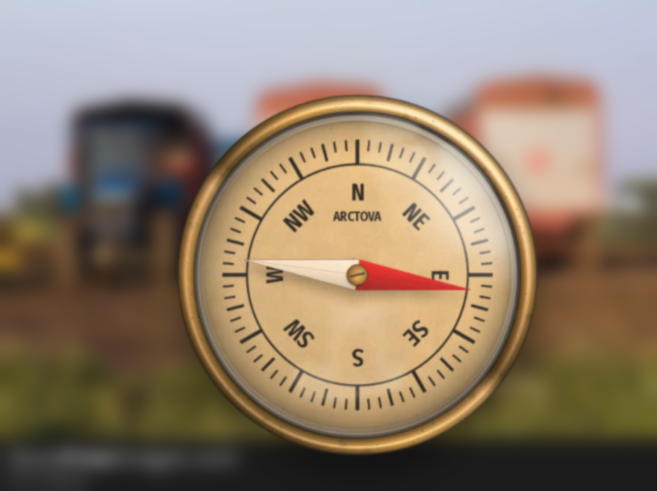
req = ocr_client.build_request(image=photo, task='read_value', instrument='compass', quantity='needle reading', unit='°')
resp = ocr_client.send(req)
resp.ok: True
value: 97.5 °
